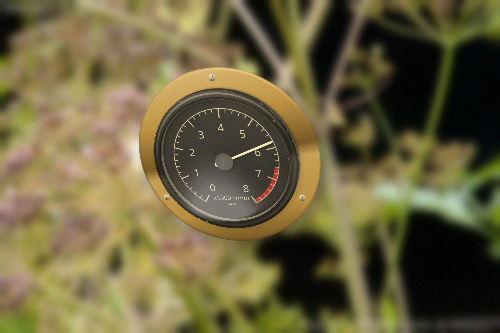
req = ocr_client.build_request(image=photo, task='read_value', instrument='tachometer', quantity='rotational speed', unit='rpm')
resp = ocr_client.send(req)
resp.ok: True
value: 5800 rpm
